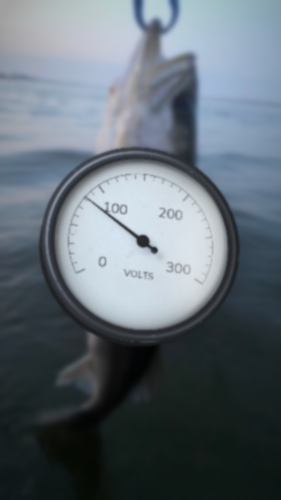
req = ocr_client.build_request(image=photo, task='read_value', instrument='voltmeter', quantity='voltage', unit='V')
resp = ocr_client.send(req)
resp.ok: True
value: 80 V
